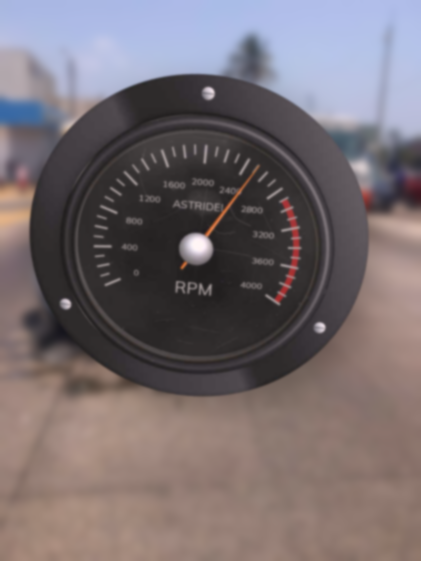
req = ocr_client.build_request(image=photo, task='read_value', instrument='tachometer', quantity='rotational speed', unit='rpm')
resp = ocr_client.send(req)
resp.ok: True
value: 2500 rpm
